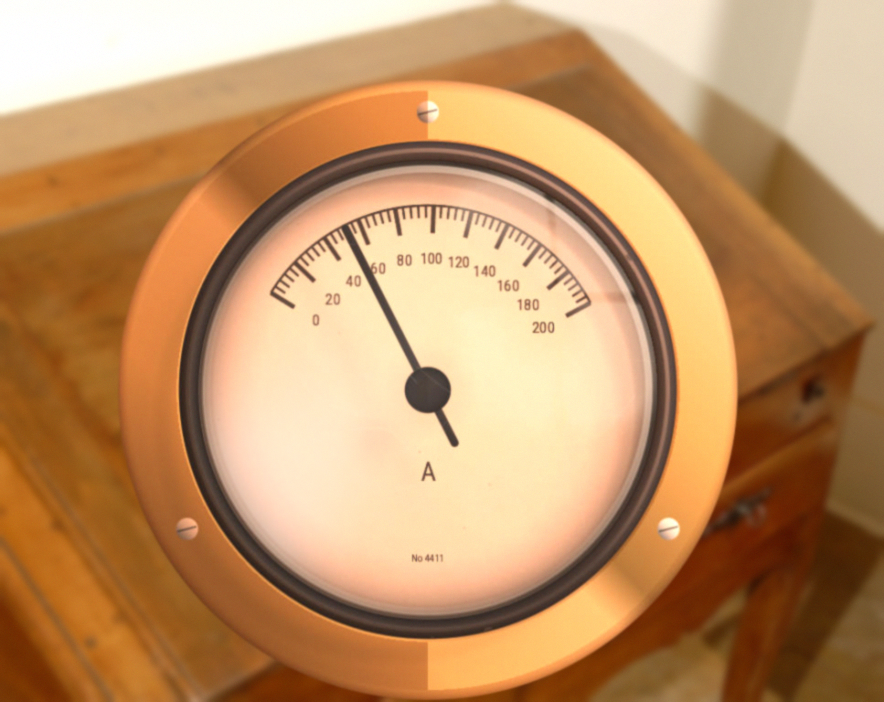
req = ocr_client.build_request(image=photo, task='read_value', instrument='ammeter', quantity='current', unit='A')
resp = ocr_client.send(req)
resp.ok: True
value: 52 A
